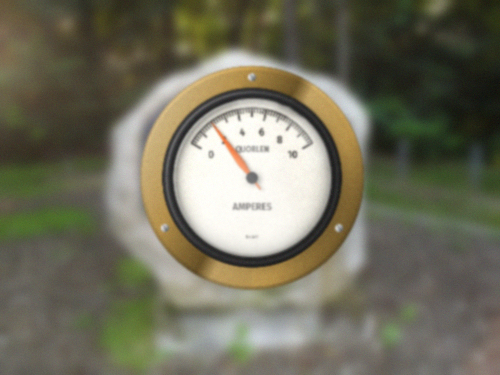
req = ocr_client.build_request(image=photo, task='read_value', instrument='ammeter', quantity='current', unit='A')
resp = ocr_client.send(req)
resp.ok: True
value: 2 A
